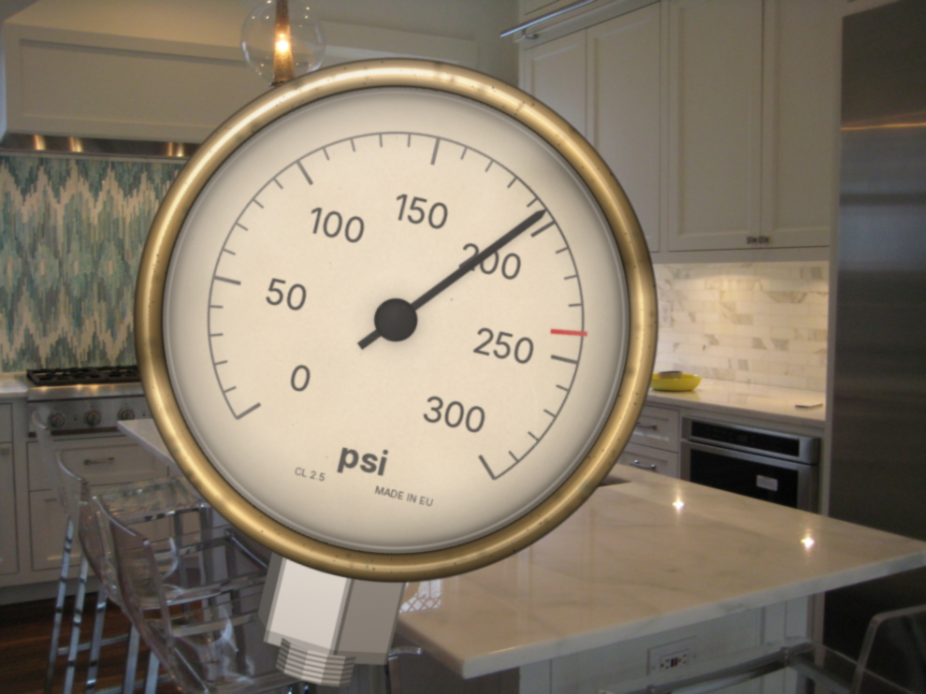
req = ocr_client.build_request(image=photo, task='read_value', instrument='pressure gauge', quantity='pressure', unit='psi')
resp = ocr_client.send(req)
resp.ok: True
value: 195 psi
